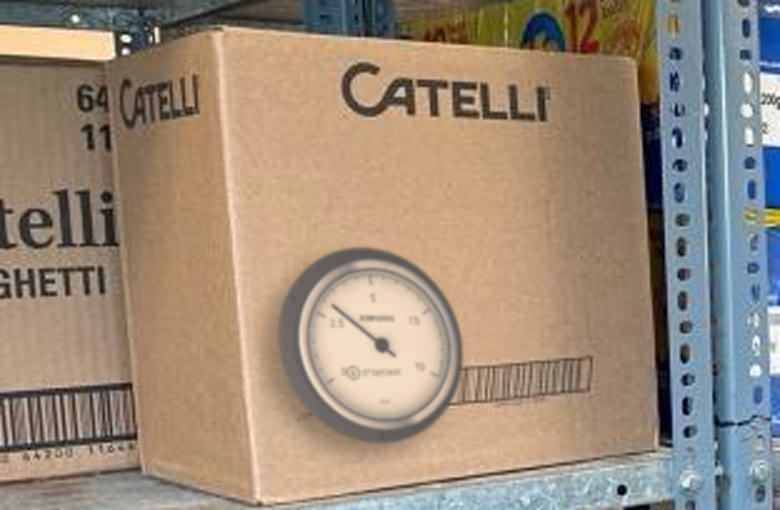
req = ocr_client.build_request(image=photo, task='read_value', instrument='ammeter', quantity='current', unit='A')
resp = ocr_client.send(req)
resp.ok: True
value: 3 A
